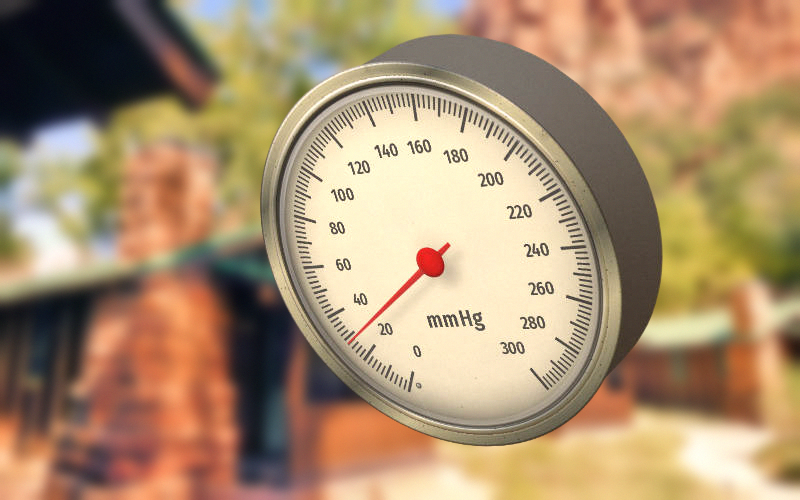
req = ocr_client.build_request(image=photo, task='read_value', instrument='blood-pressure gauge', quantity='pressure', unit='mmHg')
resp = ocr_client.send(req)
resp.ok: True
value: 28 mmHg
